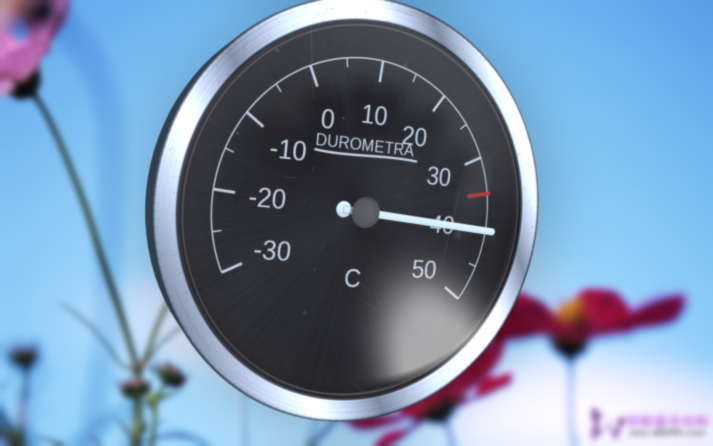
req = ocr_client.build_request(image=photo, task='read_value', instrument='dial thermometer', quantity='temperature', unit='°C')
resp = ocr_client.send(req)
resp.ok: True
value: 40 °C
